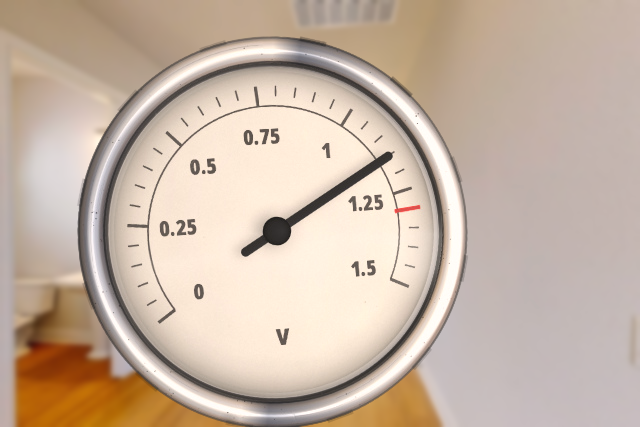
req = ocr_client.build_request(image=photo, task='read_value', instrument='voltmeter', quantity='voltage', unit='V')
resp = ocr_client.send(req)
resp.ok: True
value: 1.15 V
